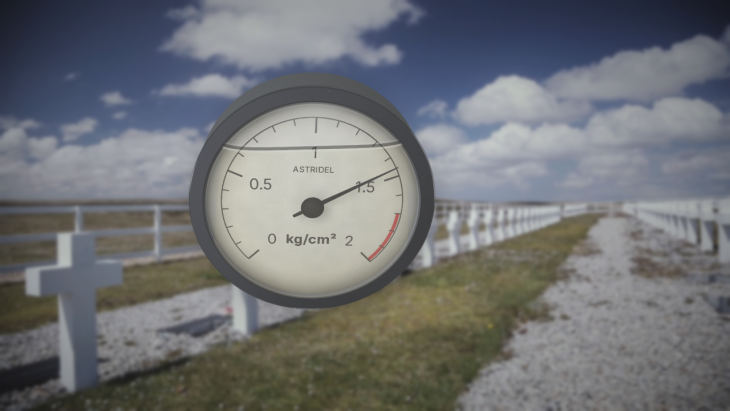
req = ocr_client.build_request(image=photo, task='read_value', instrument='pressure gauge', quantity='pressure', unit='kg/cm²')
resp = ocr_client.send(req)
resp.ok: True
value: 1.45 kg/cm²
